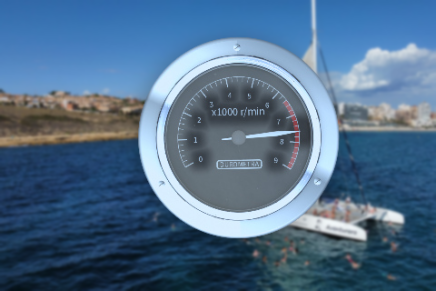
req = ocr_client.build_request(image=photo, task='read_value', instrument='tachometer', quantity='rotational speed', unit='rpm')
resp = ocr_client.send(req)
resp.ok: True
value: 7600 rpm
